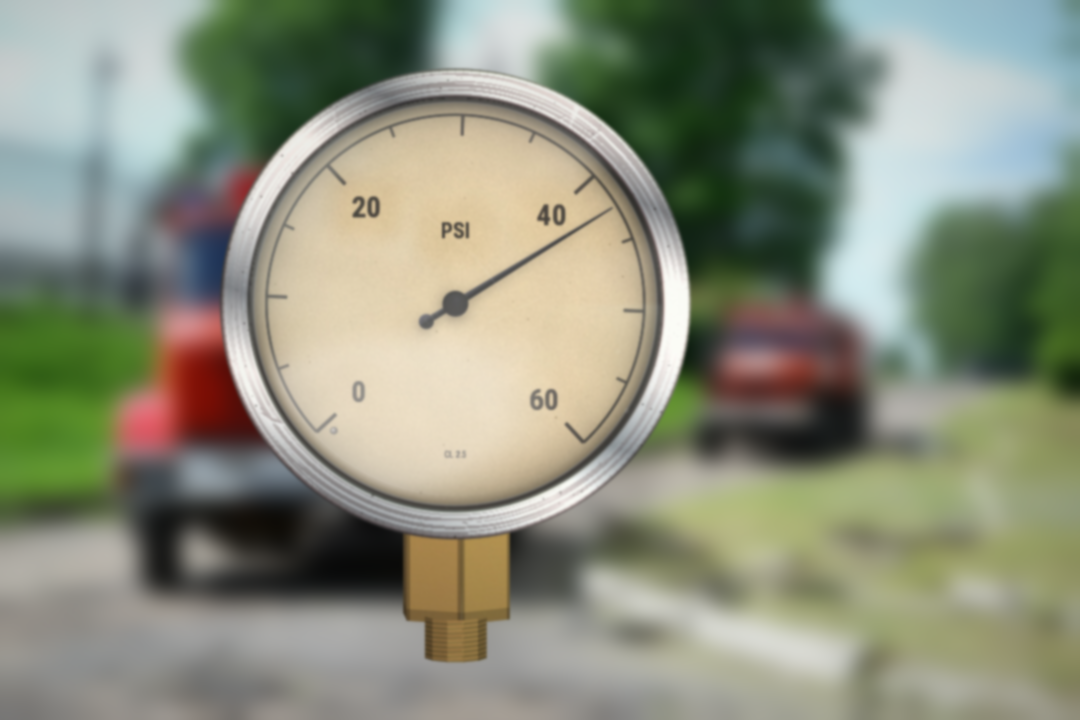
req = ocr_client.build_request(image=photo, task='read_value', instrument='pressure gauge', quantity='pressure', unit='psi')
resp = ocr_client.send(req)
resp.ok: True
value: 42.5 psi
